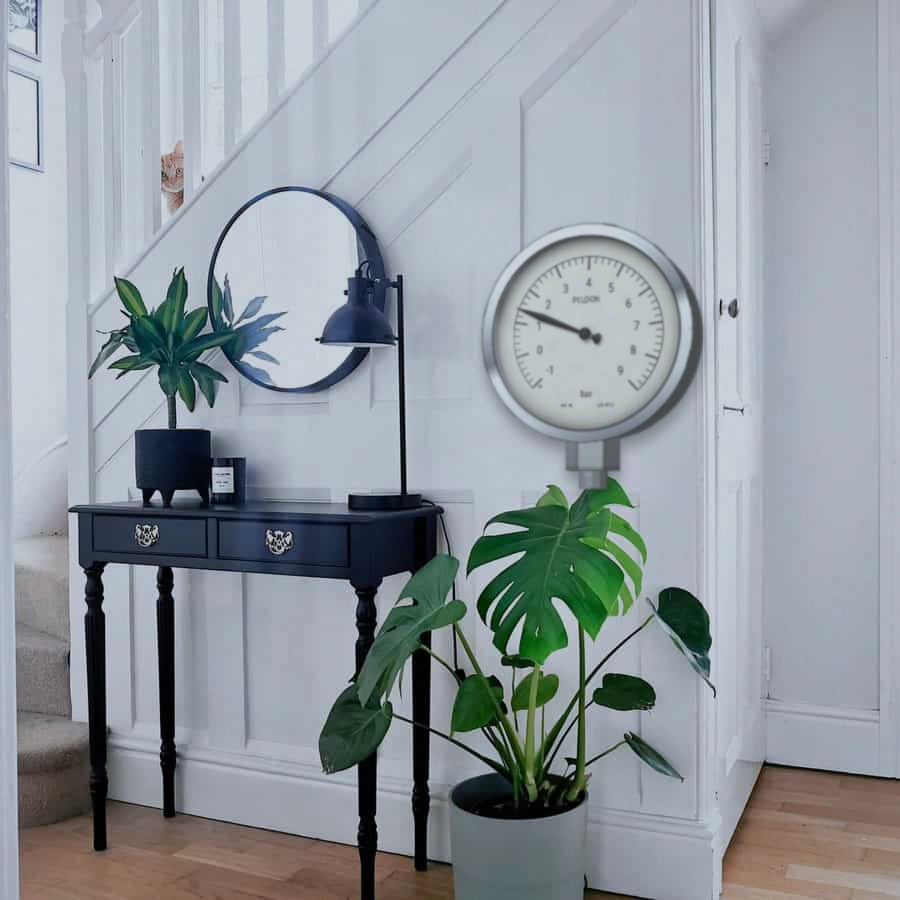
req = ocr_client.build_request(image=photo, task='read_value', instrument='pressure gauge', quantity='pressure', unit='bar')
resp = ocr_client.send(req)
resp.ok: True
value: 1.4 bar
